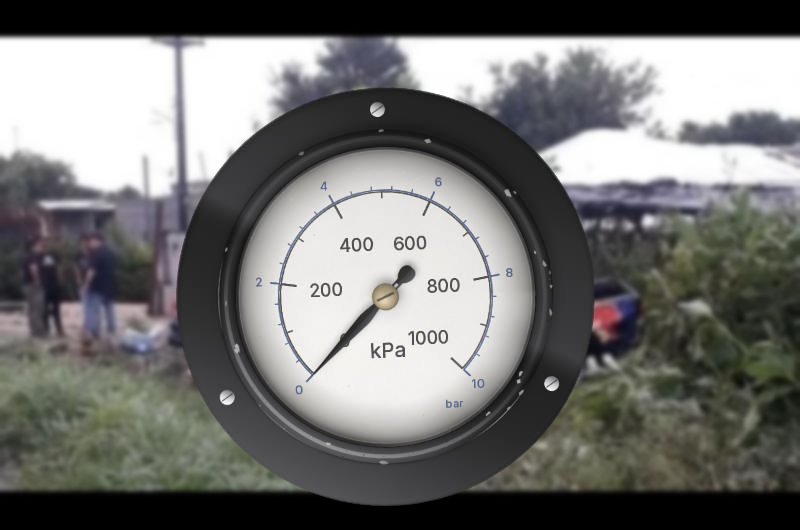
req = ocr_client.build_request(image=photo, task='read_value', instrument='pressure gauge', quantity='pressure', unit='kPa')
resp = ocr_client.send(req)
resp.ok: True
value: 0 kPa
